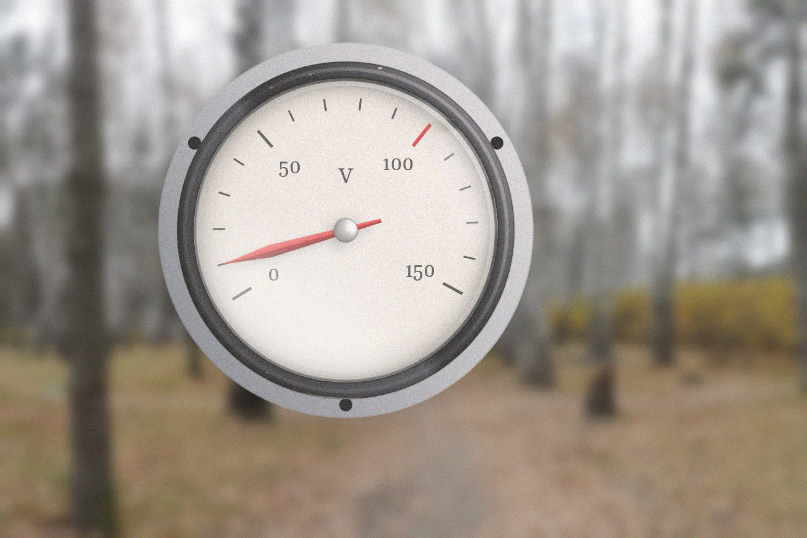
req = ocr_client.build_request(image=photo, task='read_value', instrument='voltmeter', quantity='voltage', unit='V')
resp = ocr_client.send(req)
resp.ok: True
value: 10 V
